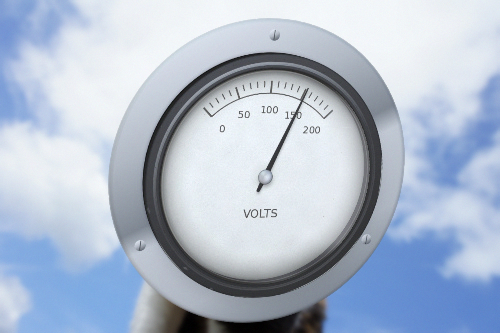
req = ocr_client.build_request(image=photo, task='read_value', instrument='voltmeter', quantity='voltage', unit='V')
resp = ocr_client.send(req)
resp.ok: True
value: 150 V
